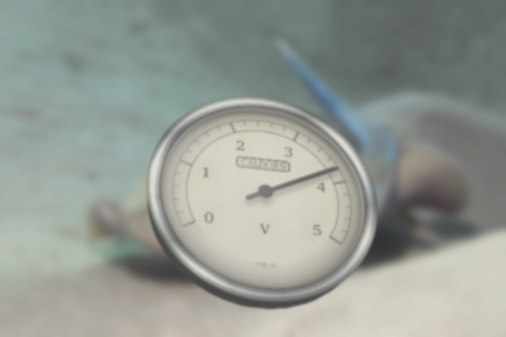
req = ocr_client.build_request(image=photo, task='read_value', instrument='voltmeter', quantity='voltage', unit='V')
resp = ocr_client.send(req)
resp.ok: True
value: 3.8 V
